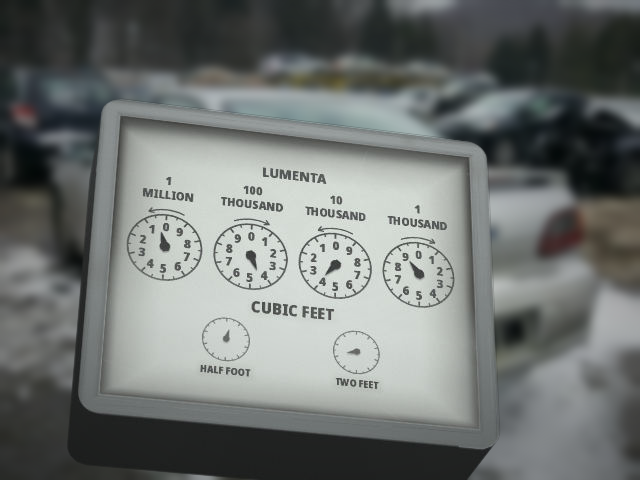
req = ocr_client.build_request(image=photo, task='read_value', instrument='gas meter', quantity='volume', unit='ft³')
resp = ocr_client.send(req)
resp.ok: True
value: 43900 ft³
